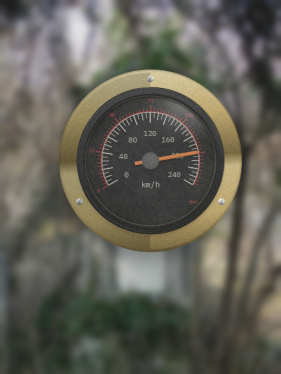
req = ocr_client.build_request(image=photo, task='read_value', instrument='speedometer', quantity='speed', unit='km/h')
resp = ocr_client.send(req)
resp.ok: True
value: 200 km/h
